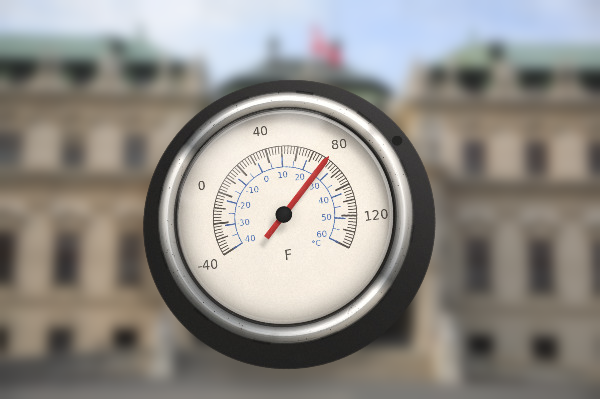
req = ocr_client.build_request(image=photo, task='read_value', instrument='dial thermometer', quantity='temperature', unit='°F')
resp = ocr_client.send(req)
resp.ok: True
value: 80 °F
